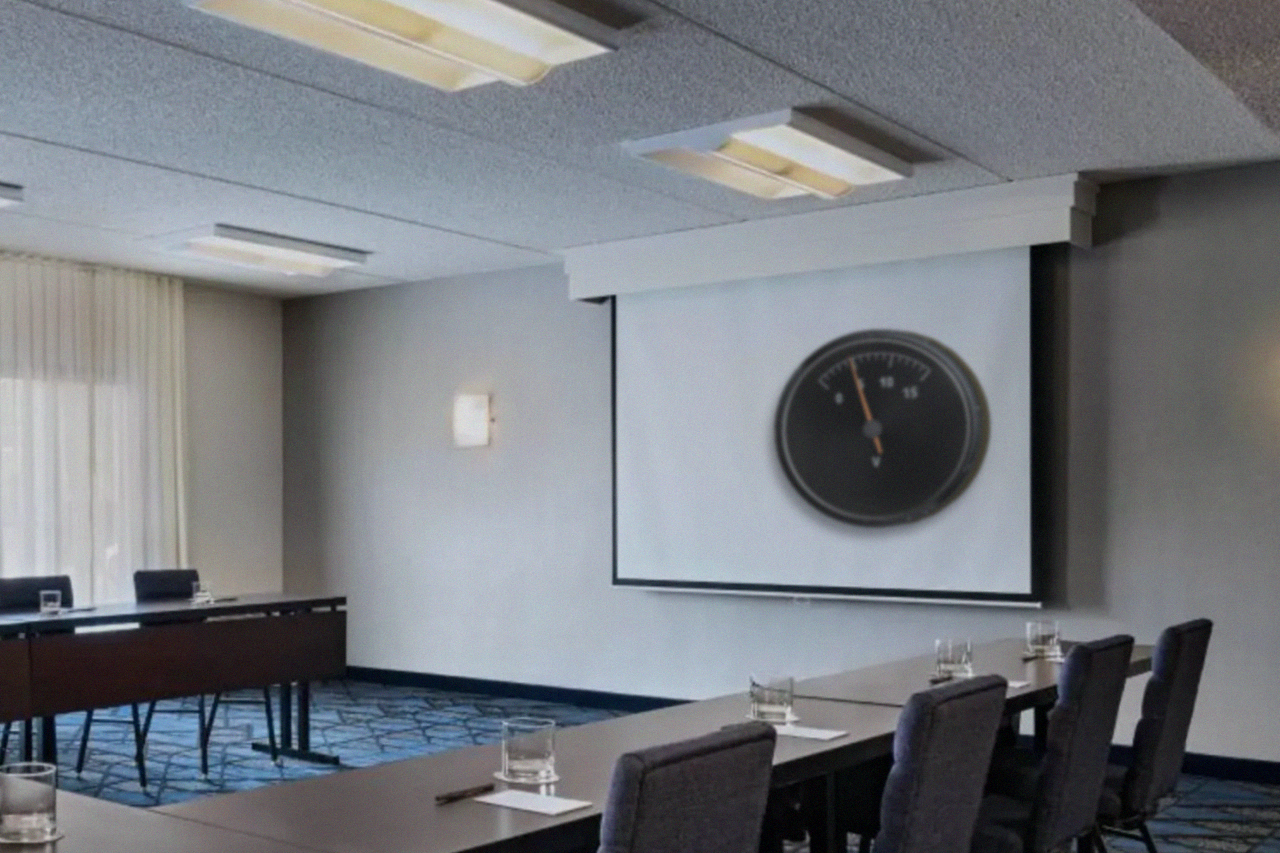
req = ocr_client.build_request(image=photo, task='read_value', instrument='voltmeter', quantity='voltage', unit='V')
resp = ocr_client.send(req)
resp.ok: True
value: 5 V
